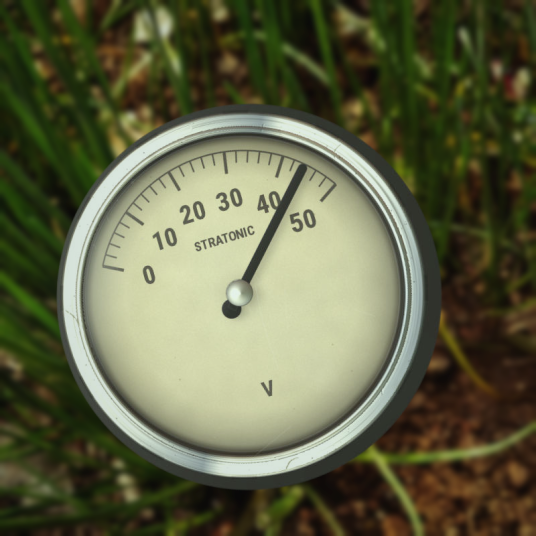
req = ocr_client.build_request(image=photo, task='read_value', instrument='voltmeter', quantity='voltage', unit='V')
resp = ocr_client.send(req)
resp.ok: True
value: 44 V
